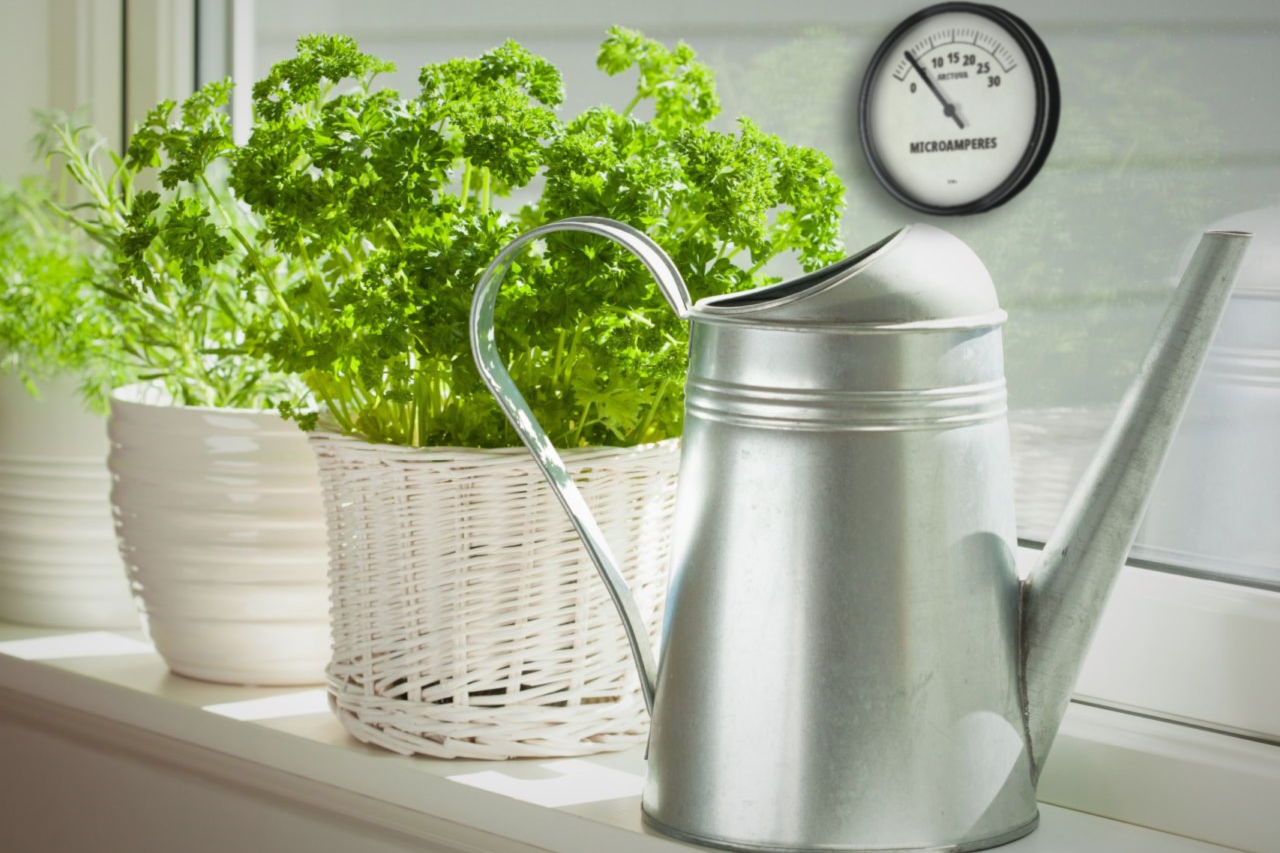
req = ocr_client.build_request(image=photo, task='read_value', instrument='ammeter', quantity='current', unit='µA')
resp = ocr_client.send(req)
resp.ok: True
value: 5 µA
